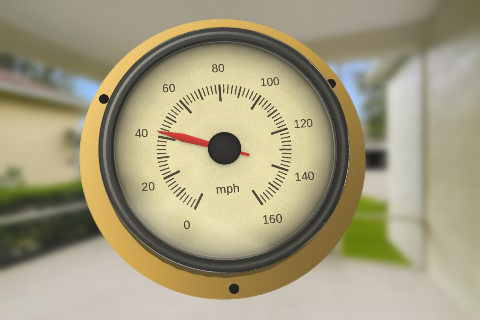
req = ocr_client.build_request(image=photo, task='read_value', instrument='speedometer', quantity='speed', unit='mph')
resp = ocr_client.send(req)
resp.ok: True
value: 42 mph
